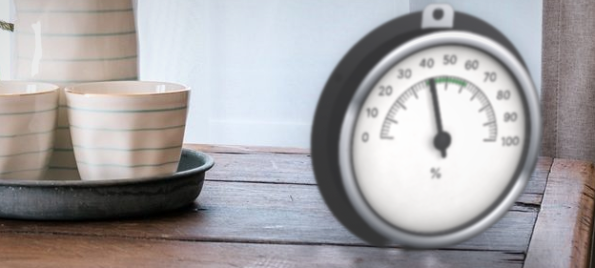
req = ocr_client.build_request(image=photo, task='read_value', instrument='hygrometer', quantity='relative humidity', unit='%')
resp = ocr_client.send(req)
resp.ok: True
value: 40 %
